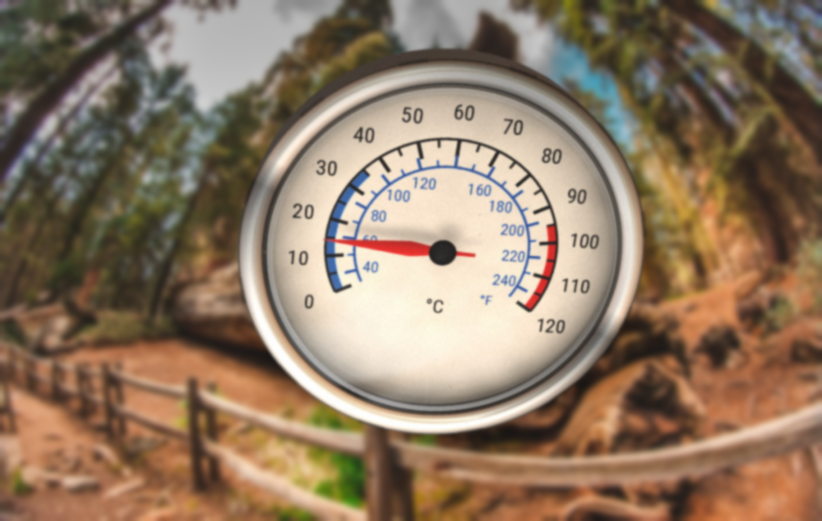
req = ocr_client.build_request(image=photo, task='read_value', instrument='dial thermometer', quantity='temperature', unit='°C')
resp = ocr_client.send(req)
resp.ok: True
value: 15 °C
